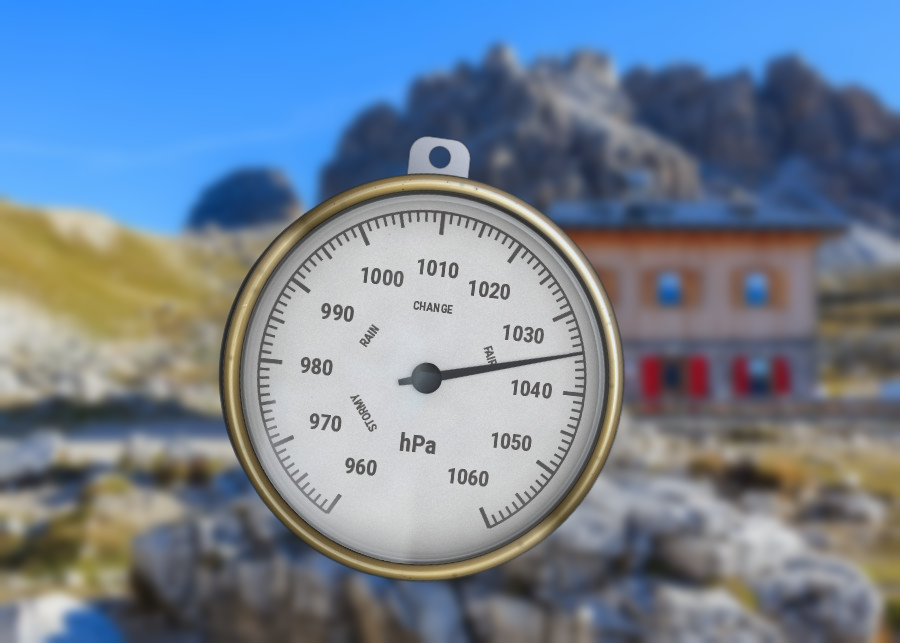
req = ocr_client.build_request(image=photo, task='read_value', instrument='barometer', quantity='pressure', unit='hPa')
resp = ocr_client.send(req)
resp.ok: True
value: 1035 hPa
